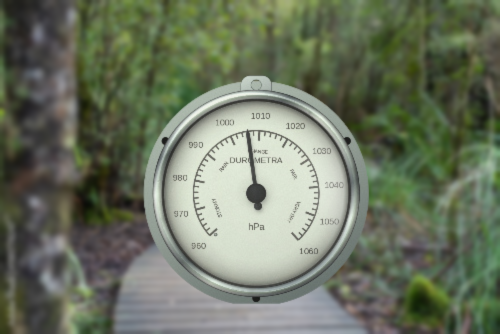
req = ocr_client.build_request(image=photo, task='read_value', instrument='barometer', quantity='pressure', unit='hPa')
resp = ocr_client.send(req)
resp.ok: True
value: 1006 hPa
